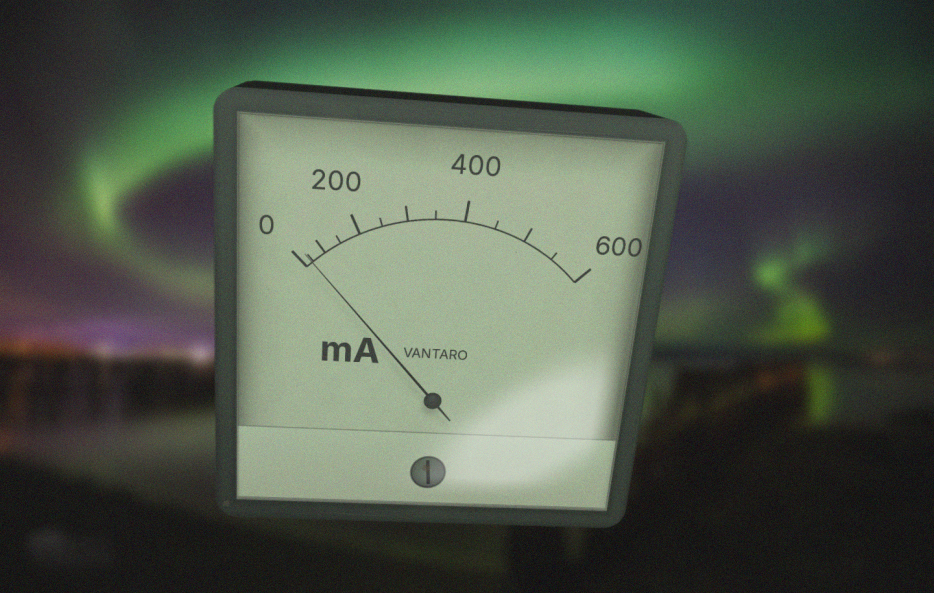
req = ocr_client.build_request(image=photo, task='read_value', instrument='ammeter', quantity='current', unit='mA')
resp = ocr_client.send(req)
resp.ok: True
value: 50 mA
